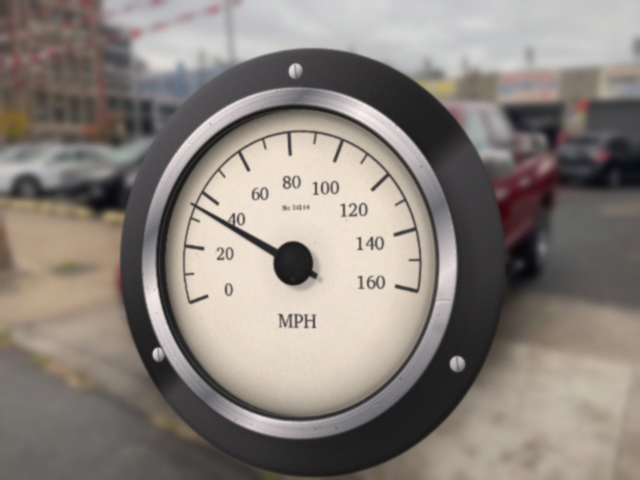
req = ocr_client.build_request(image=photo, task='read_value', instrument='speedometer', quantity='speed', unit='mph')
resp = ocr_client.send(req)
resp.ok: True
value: 35 mph
